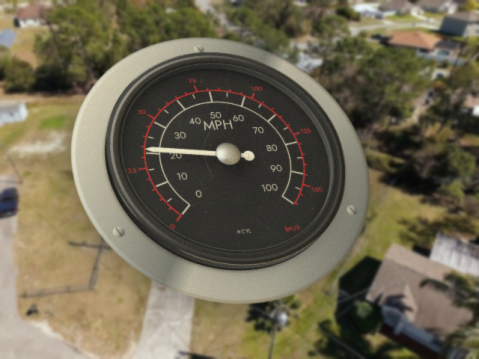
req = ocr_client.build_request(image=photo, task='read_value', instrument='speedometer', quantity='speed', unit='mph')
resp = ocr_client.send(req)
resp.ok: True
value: 20 mph
